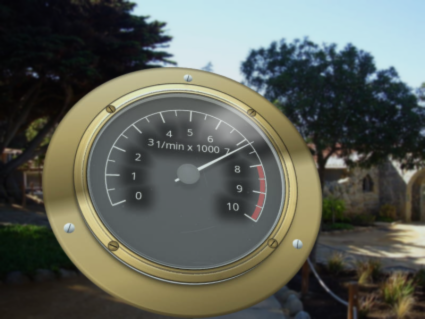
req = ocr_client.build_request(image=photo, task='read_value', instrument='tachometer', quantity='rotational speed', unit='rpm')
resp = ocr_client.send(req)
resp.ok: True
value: 7250 rpm
